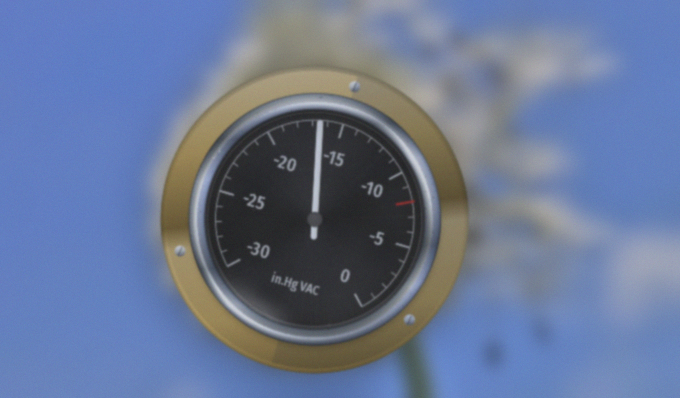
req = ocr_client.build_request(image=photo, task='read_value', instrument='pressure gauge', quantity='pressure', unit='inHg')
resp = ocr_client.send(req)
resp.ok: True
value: -16.5 inHg
